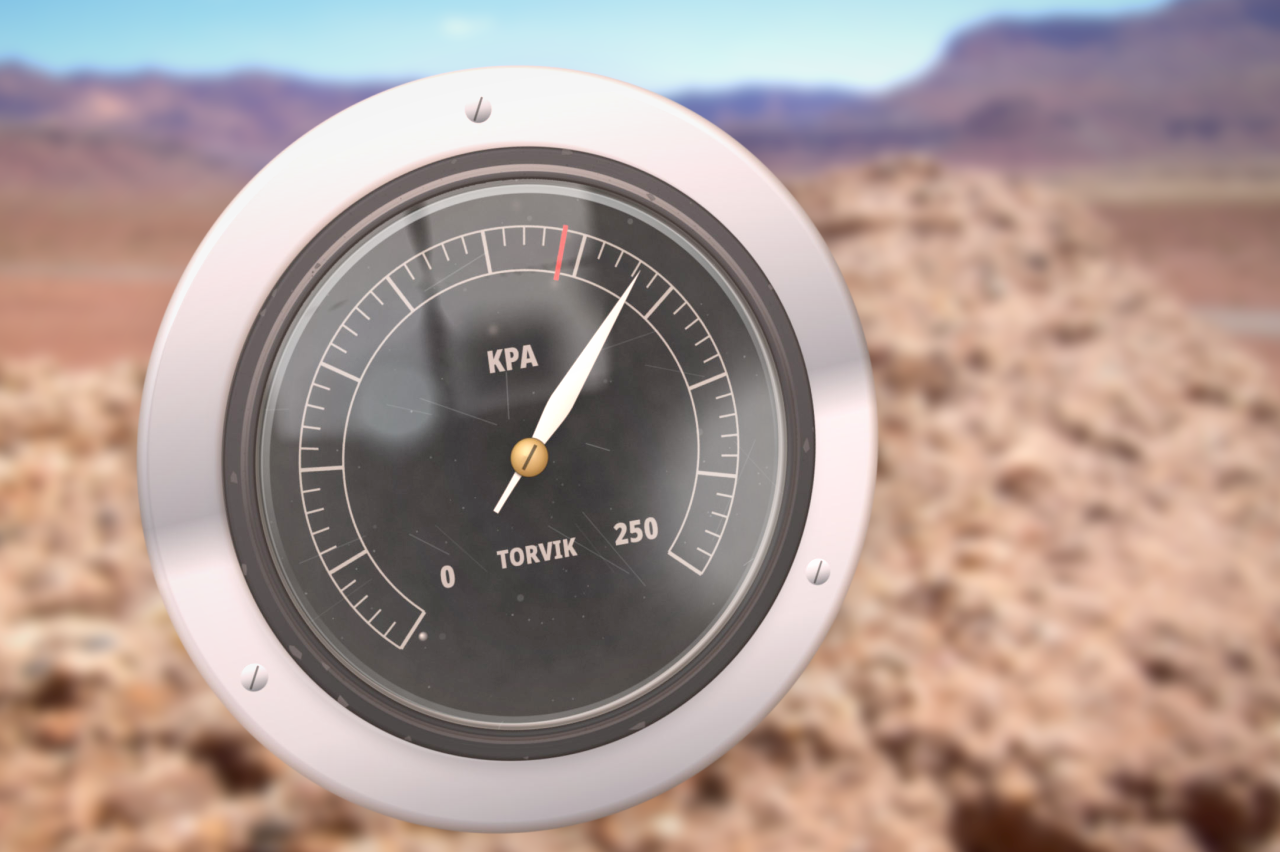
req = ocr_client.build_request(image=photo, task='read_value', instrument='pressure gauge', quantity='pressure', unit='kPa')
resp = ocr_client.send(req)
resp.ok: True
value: 165 kPa
